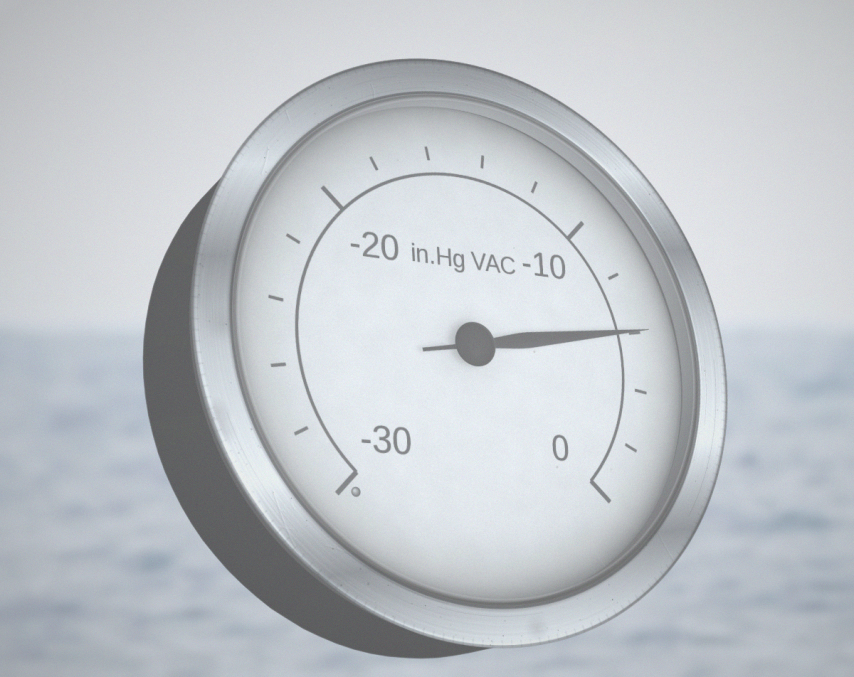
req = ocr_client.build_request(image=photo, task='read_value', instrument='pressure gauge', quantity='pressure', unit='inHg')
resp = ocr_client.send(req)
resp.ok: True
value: -6 inHg
